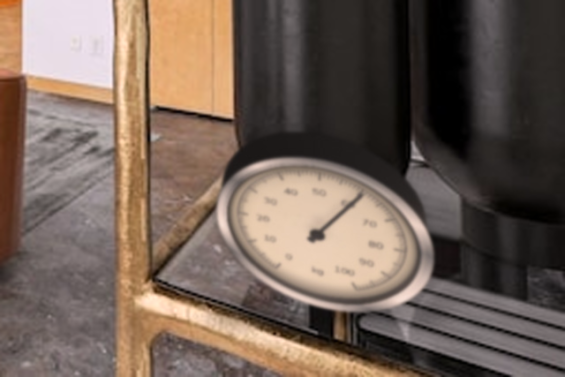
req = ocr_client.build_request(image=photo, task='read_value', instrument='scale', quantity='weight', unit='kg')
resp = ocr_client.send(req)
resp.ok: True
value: 60 kg
